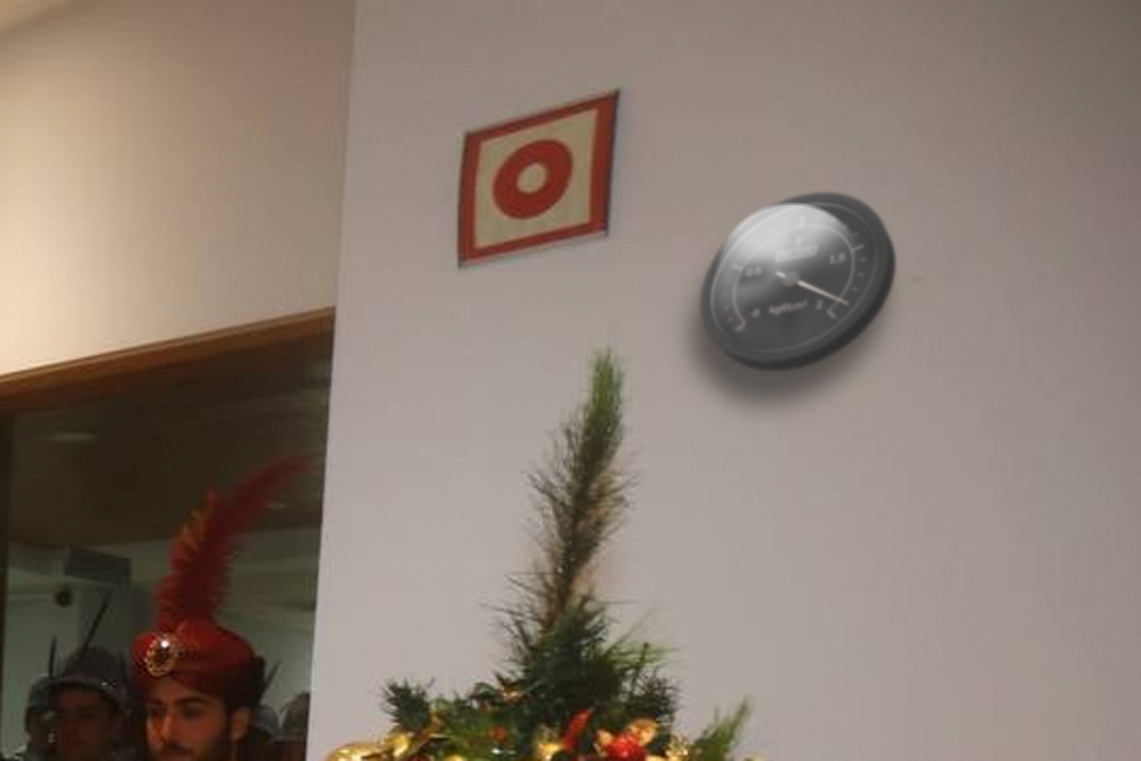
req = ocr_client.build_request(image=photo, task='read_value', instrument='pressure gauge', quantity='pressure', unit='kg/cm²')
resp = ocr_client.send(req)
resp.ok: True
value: 1.9 kg/cm²
